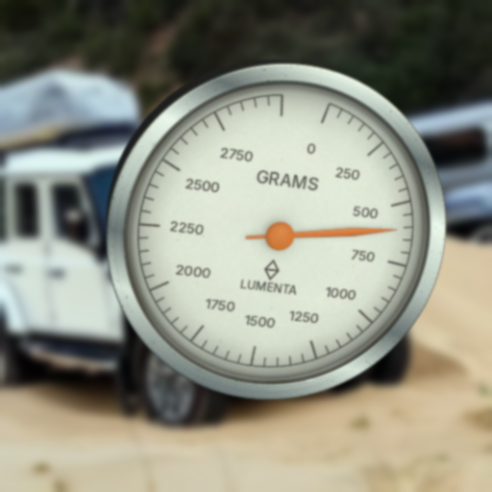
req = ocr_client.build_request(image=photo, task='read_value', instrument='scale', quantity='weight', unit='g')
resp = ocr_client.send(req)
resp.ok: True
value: 600 g
